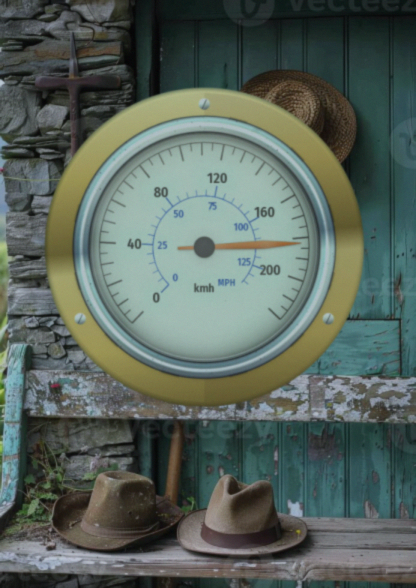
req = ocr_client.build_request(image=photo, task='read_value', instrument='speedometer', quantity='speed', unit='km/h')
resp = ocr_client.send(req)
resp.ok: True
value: 182.5 km/h
